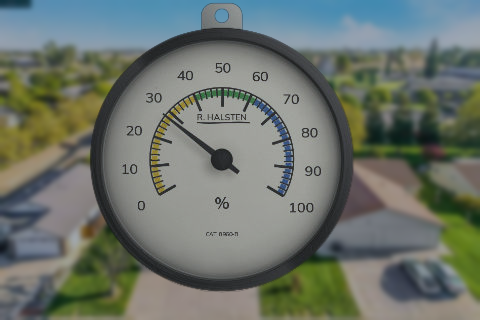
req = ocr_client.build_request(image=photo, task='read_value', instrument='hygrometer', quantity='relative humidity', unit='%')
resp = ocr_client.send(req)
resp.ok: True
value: 28 %
